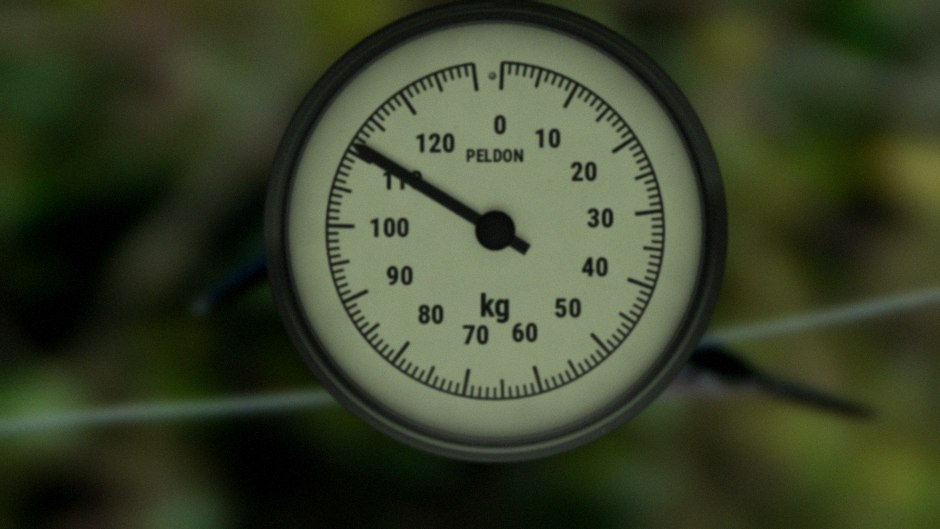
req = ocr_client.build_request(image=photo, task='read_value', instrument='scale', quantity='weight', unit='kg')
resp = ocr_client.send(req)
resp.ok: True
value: 111 kg
